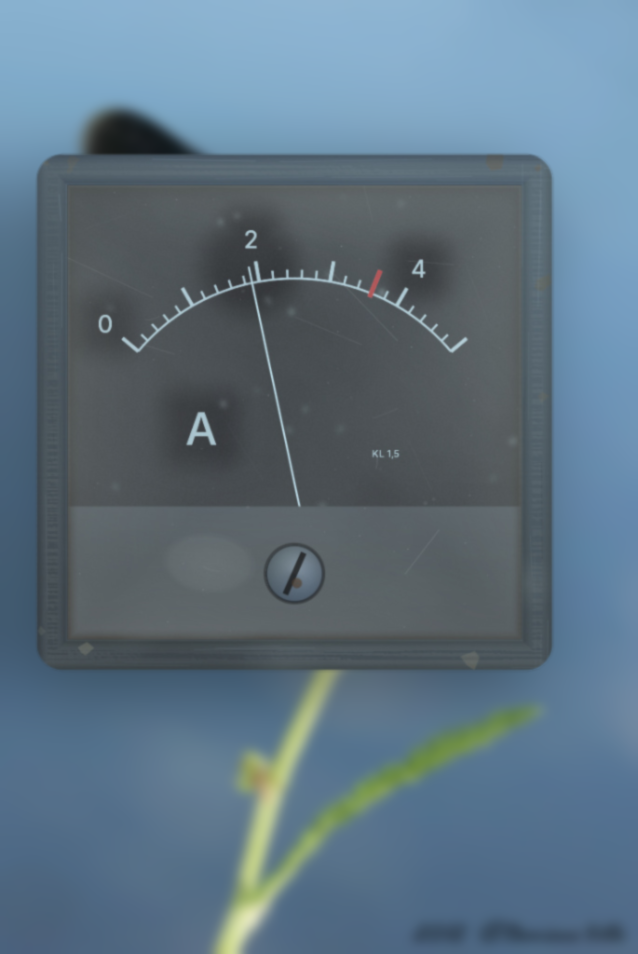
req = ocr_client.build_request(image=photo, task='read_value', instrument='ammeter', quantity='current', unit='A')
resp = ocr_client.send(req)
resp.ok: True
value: 1.9 A
